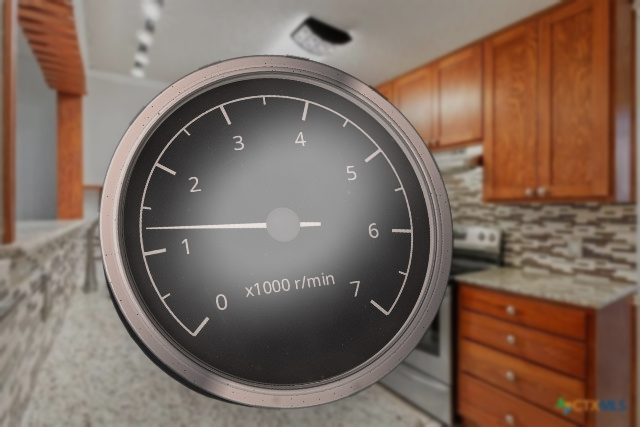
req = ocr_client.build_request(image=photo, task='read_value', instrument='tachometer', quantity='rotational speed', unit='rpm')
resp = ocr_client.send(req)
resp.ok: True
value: 1250 rpm
